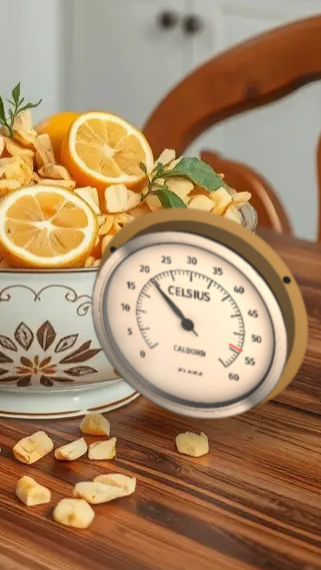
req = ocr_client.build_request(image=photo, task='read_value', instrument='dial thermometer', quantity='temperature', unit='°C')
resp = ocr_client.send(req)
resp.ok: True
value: 20 °C
